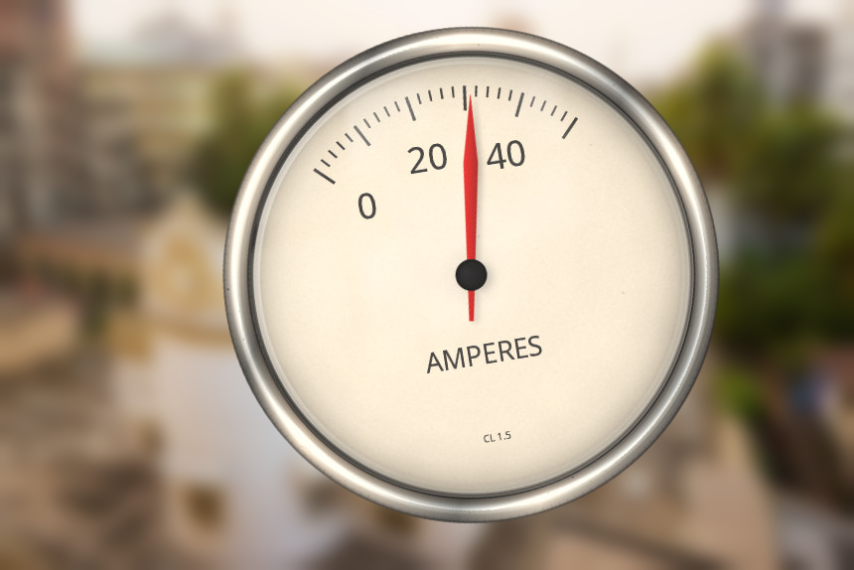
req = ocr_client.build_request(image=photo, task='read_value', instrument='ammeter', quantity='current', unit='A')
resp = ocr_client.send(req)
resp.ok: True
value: 31 A
